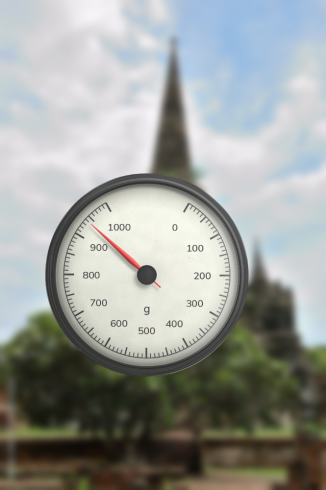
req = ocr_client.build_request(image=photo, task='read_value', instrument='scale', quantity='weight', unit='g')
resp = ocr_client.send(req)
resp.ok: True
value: 940 g
